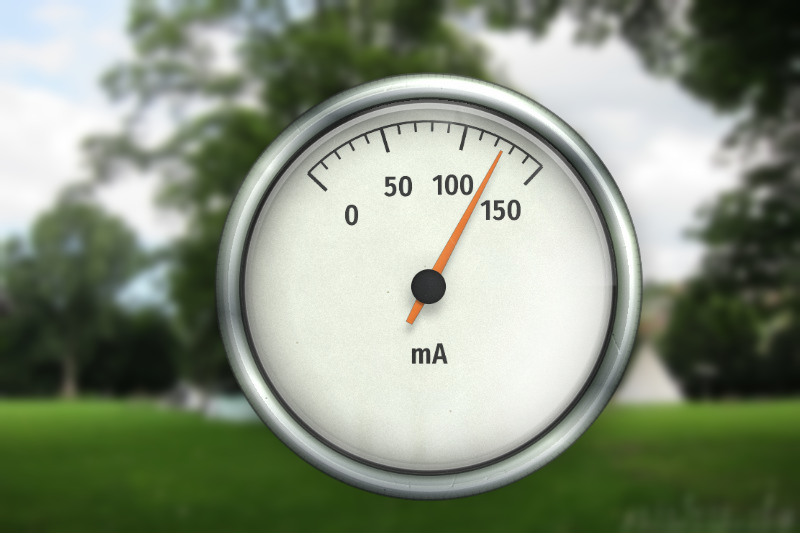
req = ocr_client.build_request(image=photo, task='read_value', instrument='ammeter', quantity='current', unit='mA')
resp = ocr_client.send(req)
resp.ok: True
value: 125 mA
